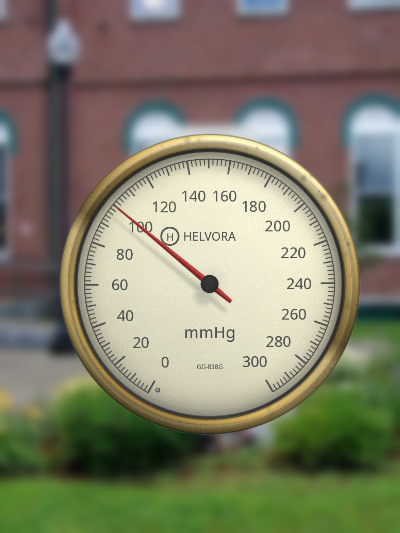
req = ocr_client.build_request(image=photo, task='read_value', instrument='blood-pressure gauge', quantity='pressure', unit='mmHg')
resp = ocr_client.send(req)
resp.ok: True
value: 100 mmHg
